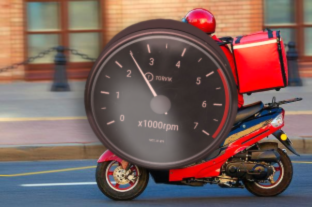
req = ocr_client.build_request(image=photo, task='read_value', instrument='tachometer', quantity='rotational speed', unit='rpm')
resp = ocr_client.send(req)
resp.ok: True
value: 2500 rpm
